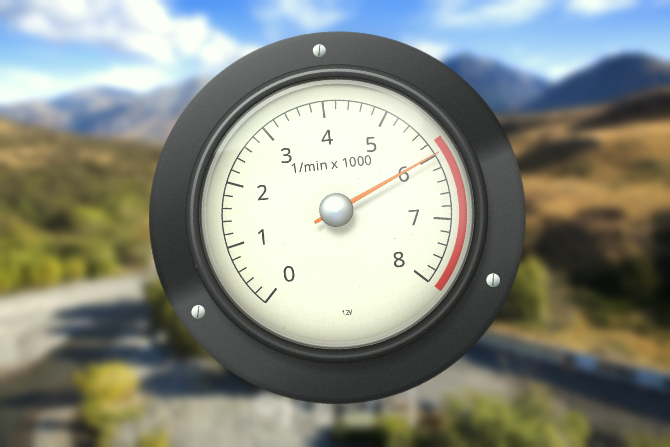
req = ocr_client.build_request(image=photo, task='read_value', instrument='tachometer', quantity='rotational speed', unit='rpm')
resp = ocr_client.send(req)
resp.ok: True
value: 6000 rpm
